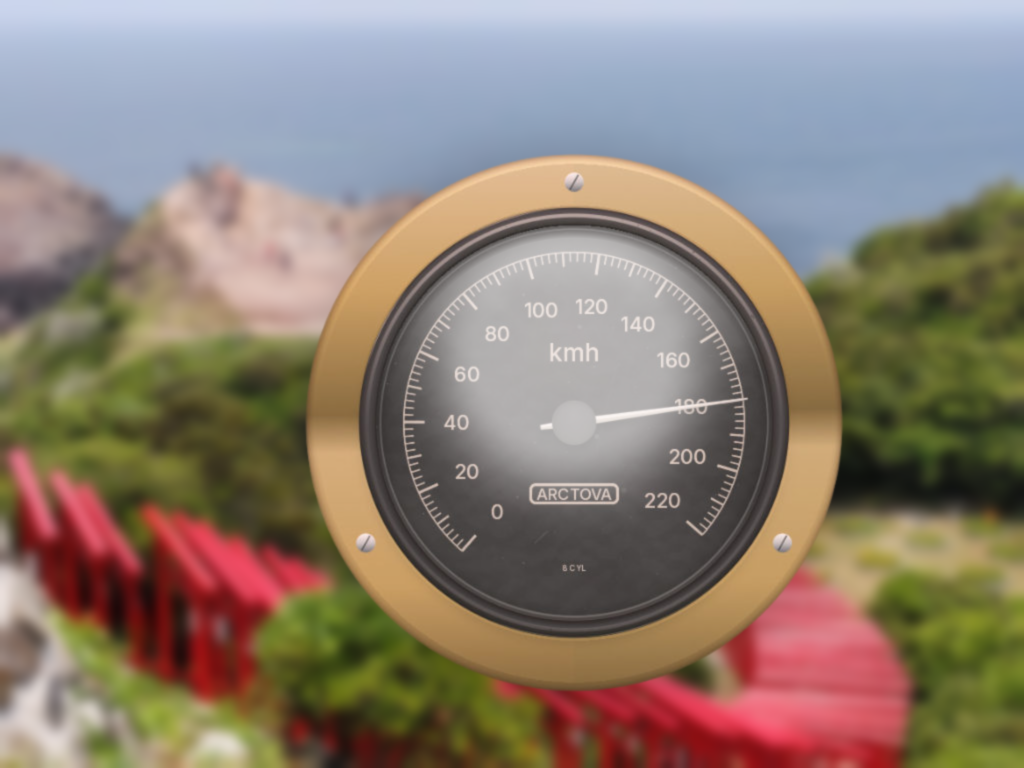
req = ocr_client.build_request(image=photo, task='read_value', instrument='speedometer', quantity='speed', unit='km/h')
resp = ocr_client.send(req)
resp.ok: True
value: 180 km/h
